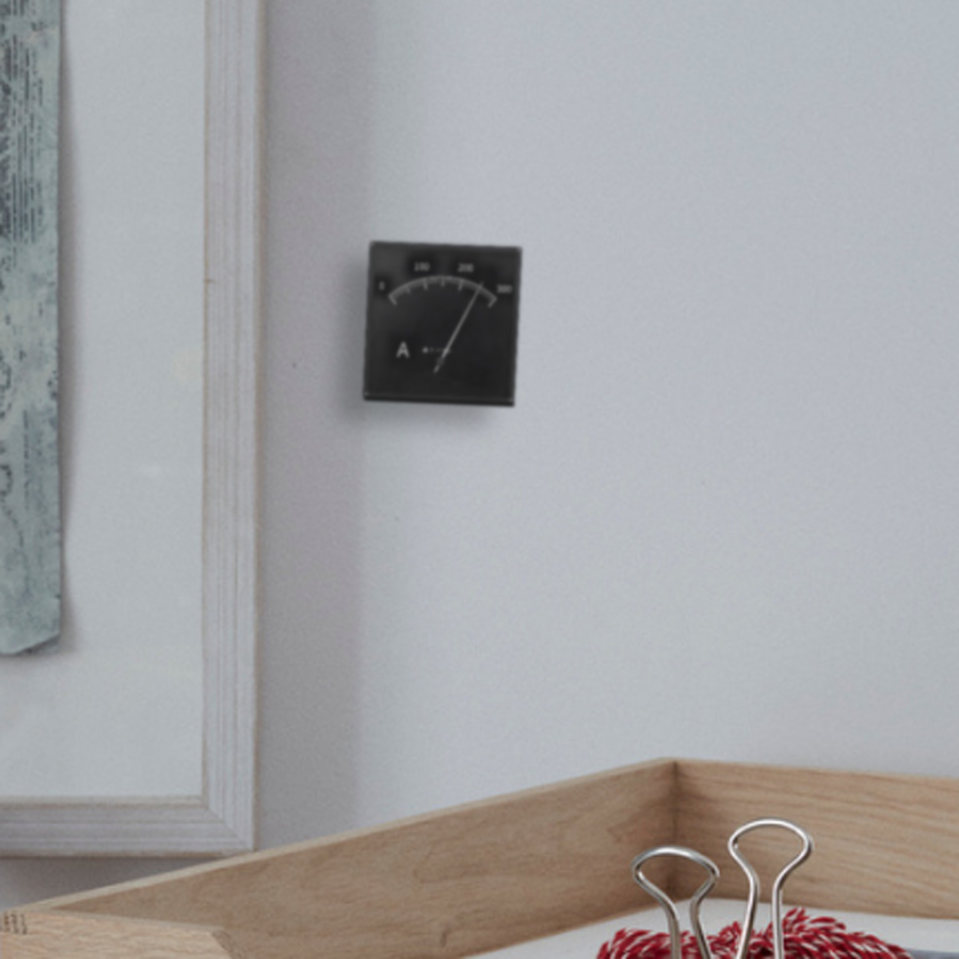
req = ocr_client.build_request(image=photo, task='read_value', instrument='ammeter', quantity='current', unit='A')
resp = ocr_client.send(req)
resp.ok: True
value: 250 A
